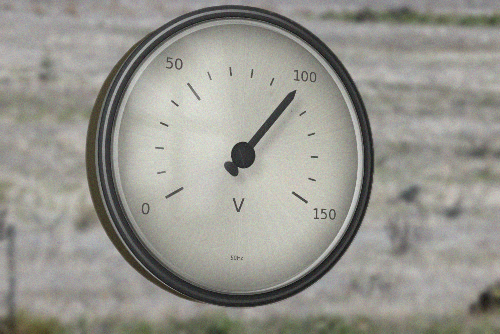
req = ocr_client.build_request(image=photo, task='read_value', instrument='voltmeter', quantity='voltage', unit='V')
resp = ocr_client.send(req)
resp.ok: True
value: 100 V
